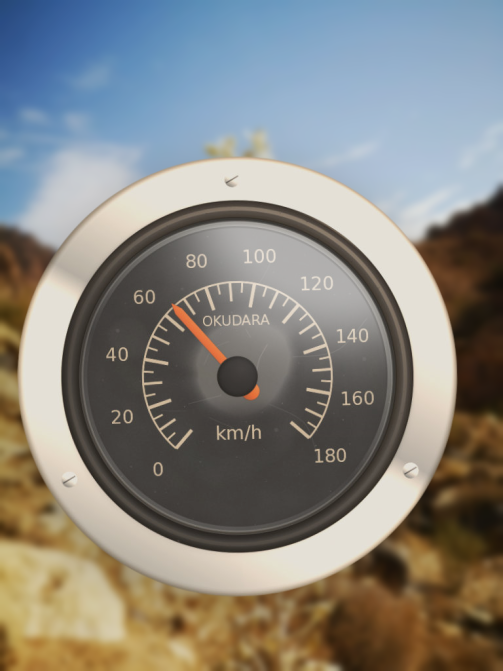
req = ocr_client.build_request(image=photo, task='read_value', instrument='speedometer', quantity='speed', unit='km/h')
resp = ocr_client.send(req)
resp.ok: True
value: 65 km/h
